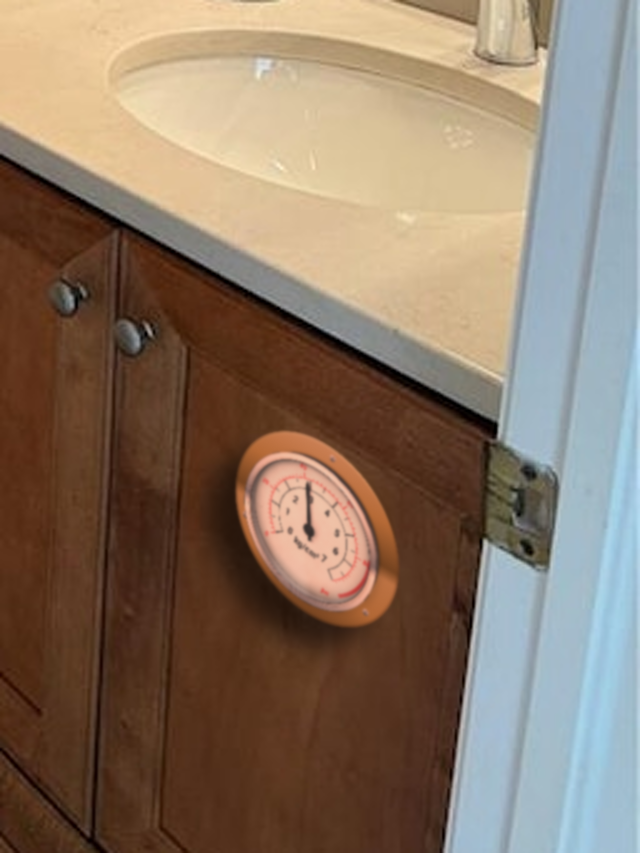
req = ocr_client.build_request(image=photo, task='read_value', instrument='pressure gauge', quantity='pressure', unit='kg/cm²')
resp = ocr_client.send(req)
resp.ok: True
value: 3 kg/cm²
